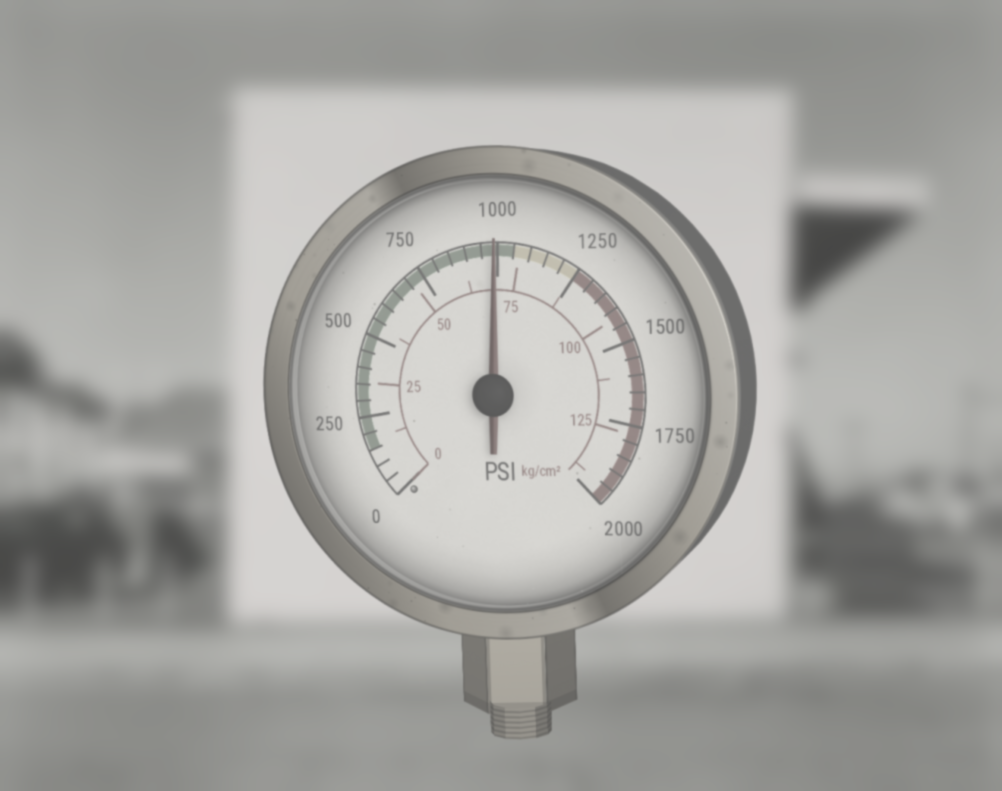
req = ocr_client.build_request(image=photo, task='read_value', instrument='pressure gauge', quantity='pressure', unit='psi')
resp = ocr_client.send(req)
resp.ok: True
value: 1000 psi
